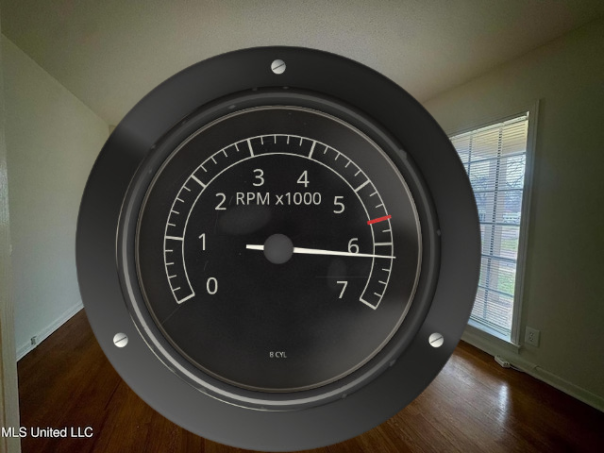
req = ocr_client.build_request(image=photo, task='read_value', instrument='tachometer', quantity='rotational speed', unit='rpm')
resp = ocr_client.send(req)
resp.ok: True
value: 6200 rpm
